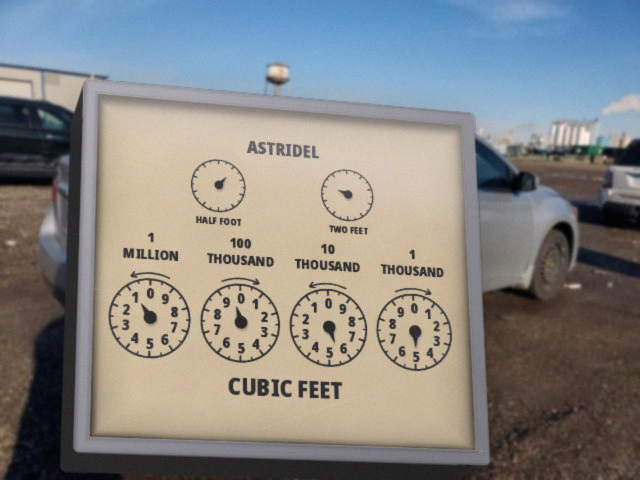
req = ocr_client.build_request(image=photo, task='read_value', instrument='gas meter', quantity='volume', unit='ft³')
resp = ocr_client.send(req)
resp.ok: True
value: 95500 ft³
